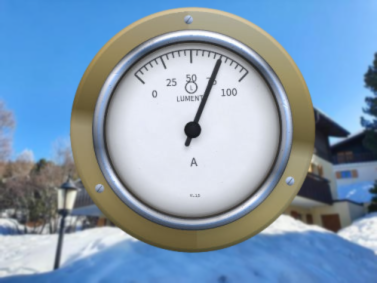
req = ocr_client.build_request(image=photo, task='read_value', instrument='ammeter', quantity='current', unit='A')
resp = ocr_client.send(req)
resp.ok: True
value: 75 A
